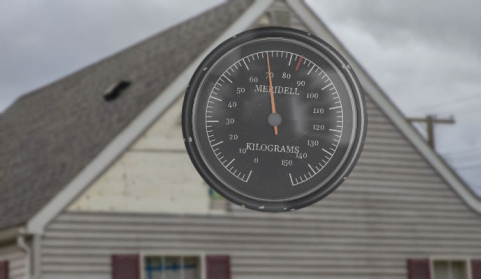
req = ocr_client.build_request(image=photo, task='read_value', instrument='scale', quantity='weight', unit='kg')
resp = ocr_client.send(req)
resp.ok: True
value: 70 kg
